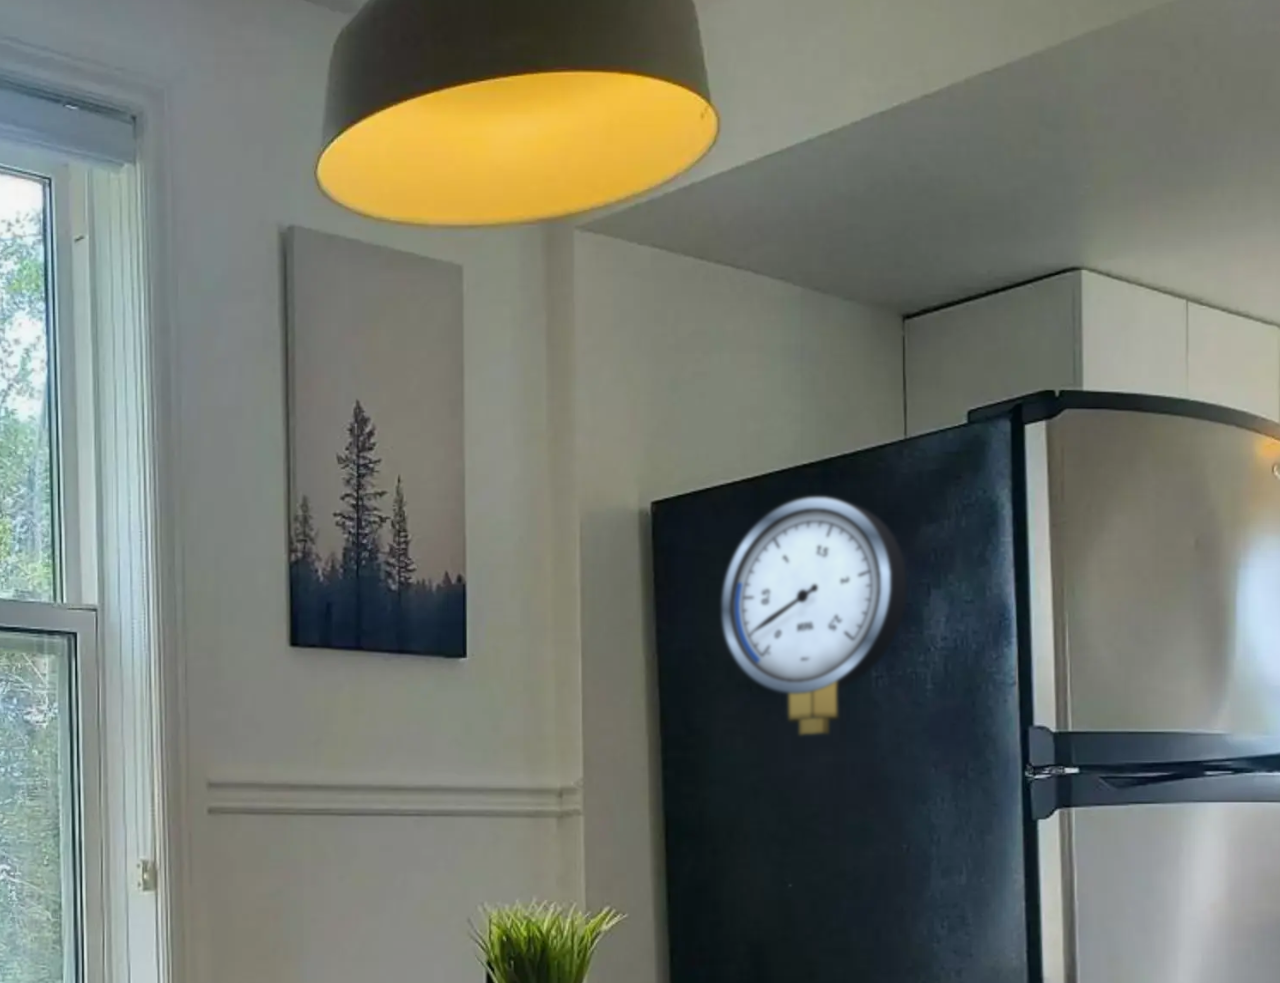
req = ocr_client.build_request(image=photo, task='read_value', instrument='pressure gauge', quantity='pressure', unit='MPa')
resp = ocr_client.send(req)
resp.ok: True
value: 0.2 MPa
